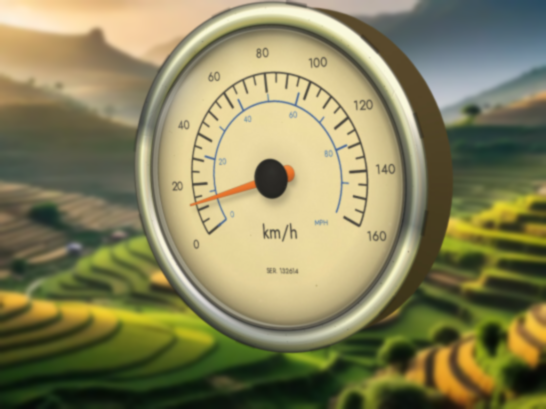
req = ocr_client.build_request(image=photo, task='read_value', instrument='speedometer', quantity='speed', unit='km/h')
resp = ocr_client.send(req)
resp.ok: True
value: 12.5 km/h
